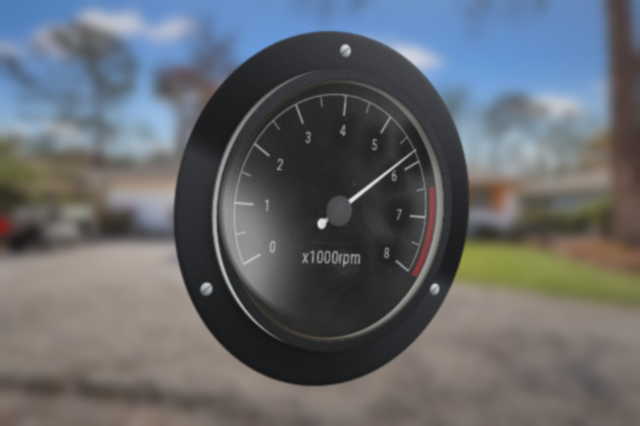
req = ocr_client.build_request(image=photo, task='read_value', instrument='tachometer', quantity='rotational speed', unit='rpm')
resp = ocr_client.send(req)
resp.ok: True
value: 5750 rpm
